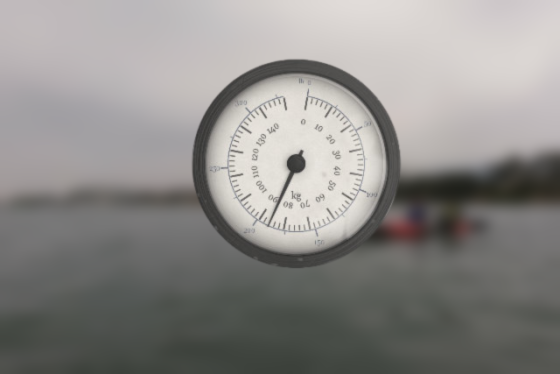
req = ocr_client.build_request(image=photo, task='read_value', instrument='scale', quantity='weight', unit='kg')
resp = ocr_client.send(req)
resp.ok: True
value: 86 kg
